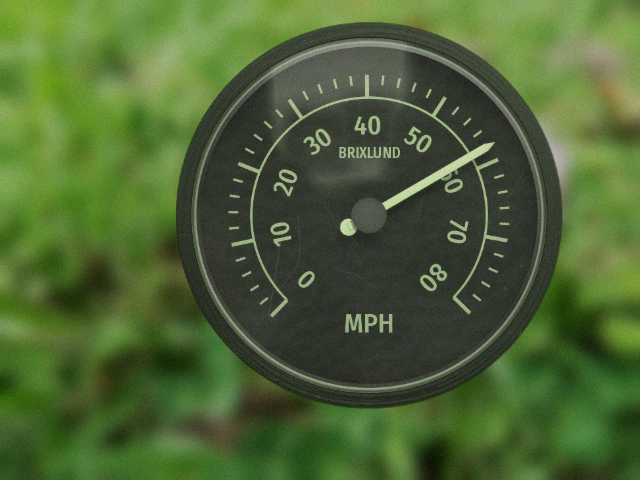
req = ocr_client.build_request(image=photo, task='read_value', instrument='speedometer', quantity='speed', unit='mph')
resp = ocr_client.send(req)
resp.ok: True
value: 58 mph
